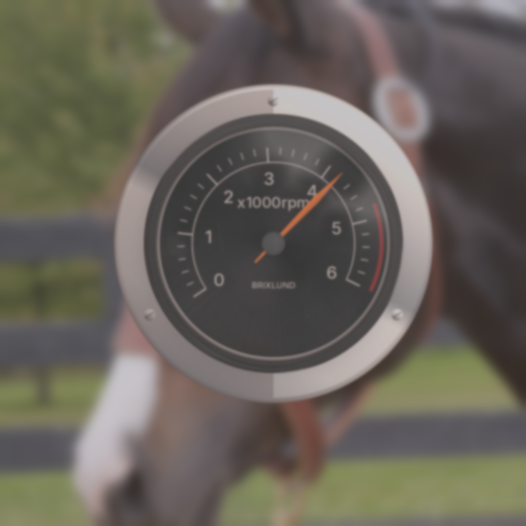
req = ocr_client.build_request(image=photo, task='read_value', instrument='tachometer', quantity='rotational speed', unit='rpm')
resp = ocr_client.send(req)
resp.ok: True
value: 4200 rpm
